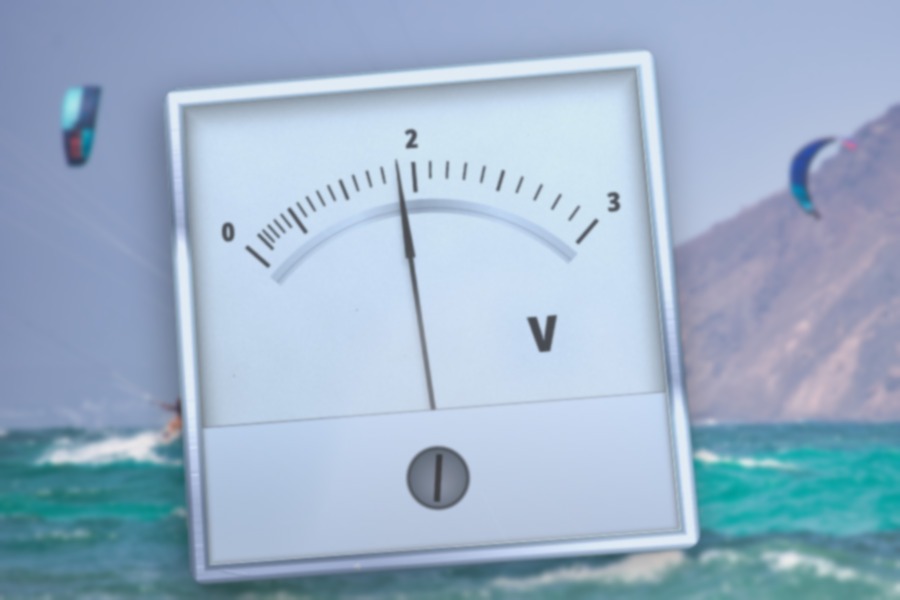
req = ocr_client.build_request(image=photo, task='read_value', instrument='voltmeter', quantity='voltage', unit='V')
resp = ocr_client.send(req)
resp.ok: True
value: 1.9 V
